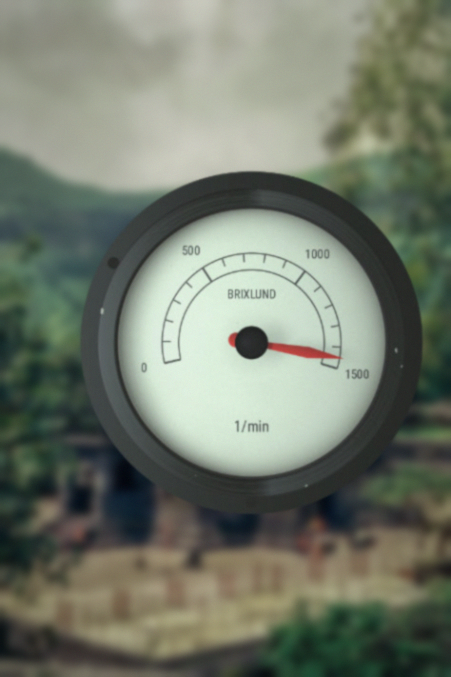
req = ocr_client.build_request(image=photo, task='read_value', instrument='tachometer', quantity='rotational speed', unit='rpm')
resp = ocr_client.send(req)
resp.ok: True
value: 1450 rpm
